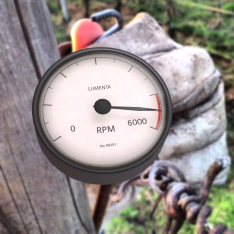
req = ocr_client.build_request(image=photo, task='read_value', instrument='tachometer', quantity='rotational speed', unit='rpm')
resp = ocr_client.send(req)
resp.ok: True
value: 5500 rpm
